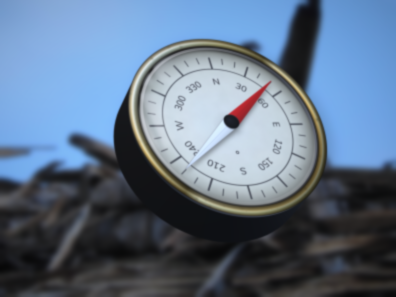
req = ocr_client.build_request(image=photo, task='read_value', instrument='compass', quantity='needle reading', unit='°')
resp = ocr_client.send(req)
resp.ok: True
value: 50 °
